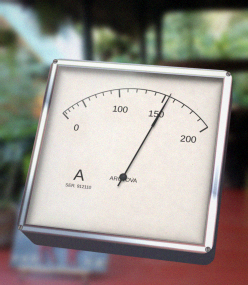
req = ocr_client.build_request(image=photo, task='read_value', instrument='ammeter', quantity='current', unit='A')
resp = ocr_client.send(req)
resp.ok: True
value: 155 A
